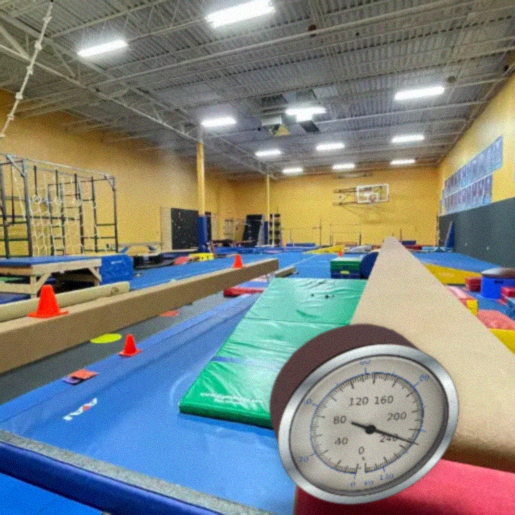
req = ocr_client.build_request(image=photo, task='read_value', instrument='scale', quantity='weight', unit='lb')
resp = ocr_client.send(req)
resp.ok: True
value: 230 lb
